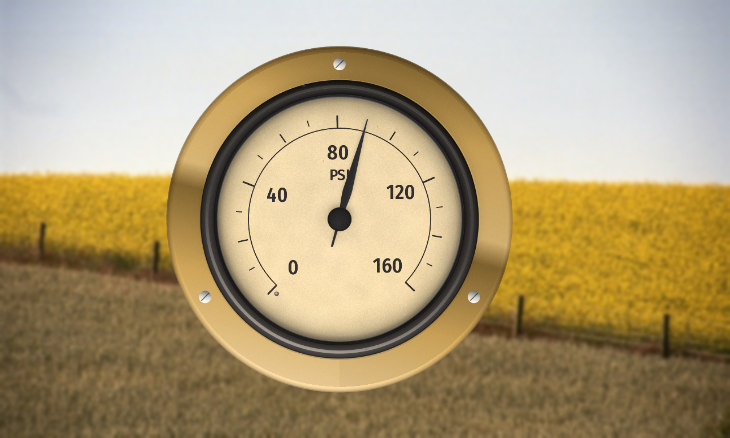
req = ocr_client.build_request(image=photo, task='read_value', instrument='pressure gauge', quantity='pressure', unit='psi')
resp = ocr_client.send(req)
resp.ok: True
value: 90 psi
